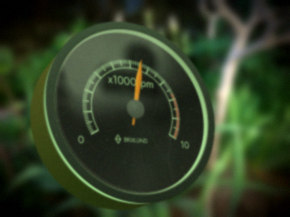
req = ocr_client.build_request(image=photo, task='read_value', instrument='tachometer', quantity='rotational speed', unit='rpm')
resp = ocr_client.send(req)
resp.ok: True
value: 5500 rpm
